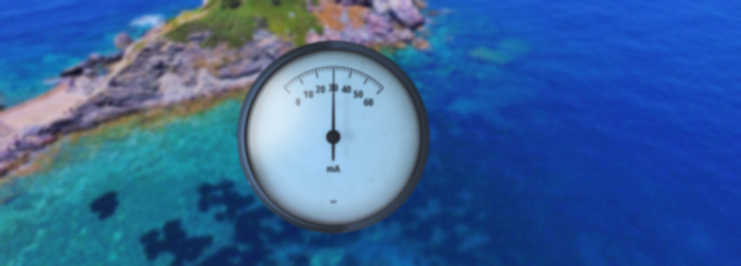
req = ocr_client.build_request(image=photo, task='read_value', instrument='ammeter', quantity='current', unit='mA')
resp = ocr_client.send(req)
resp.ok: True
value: 30 mA
